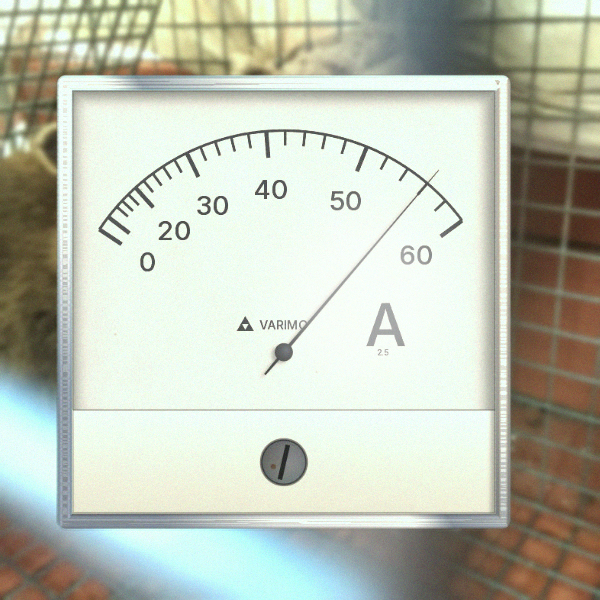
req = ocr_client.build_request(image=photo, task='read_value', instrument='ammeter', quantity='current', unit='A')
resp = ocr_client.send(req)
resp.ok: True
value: 56 A
